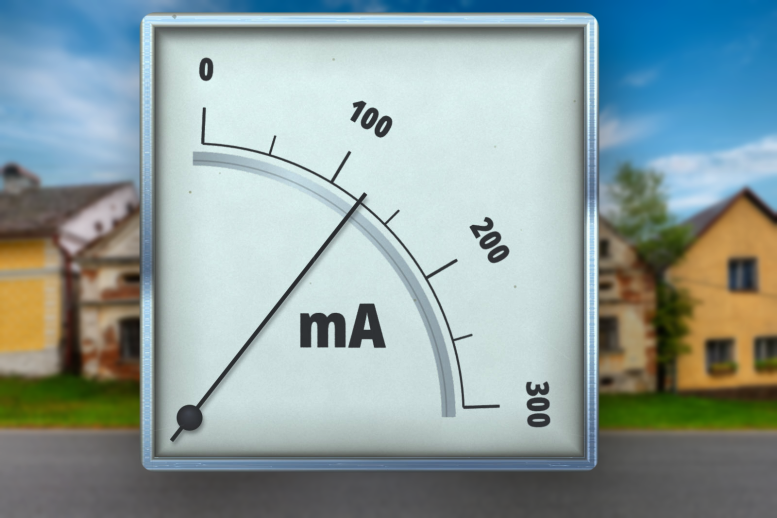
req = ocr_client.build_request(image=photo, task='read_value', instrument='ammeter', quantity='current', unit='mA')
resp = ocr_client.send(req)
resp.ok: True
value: 125 mA
